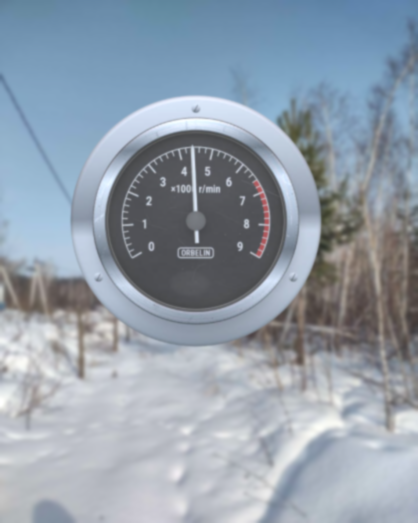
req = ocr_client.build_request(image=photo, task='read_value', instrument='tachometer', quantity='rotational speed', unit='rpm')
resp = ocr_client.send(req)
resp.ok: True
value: 4400 rpm
